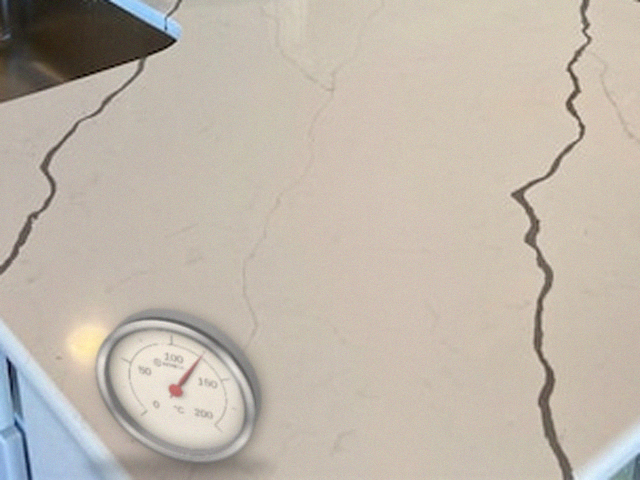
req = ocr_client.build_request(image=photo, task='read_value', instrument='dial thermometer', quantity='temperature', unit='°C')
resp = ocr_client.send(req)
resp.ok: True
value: 125 °C
